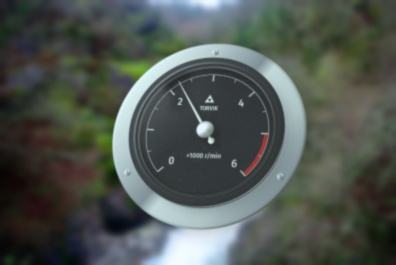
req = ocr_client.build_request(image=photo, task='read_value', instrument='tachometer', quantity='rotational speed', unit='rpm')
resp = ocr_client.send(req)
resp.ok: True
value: 2250 rpm
